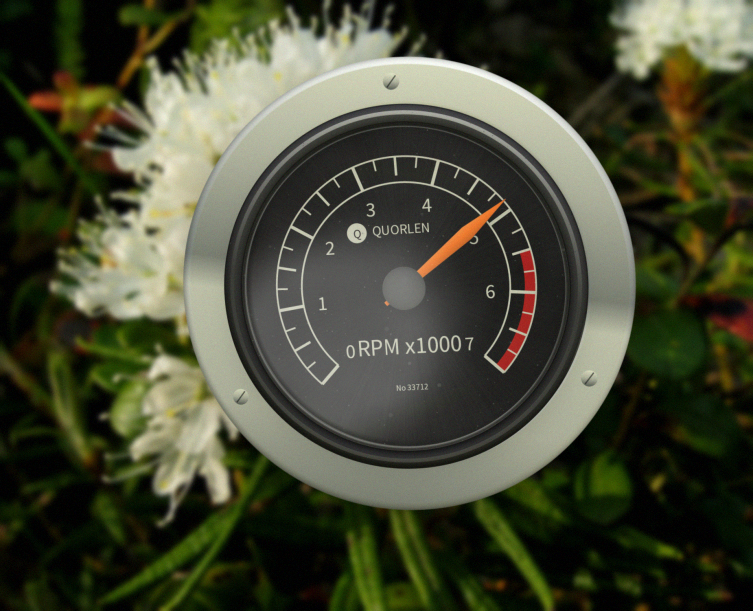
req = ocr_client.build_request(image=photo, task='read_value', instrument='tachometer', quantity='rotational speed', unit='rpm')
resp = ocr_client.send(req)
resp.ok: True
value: 4875 rpm
